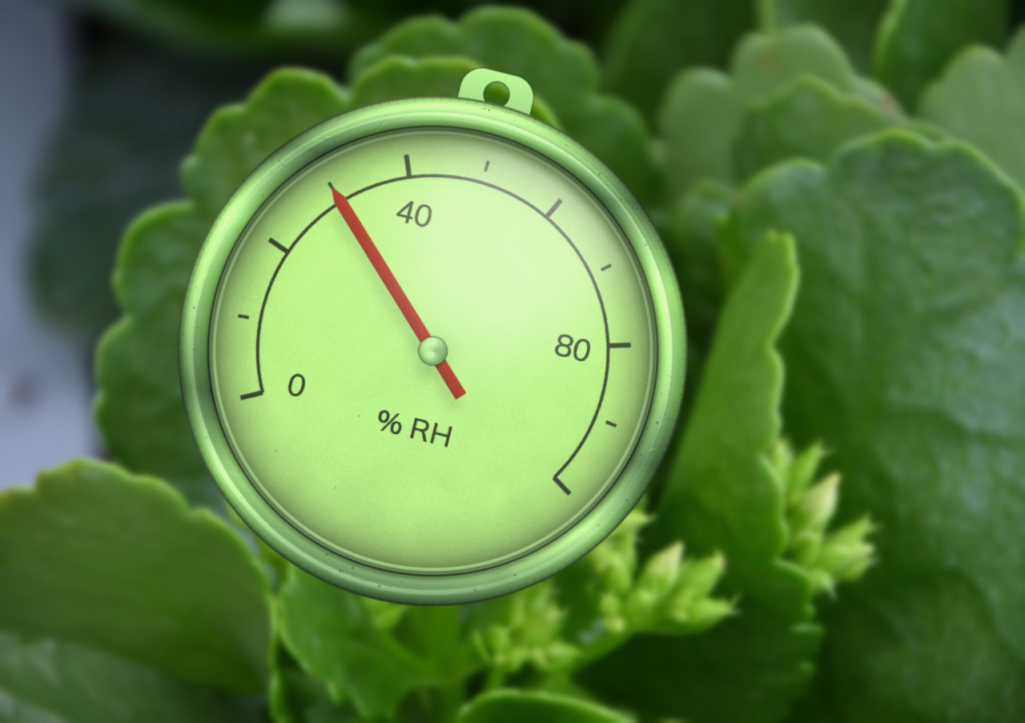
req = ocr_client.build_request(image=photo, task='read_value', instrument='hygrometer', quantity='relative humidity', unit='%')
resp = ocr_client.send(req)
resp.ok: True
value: 30 %
